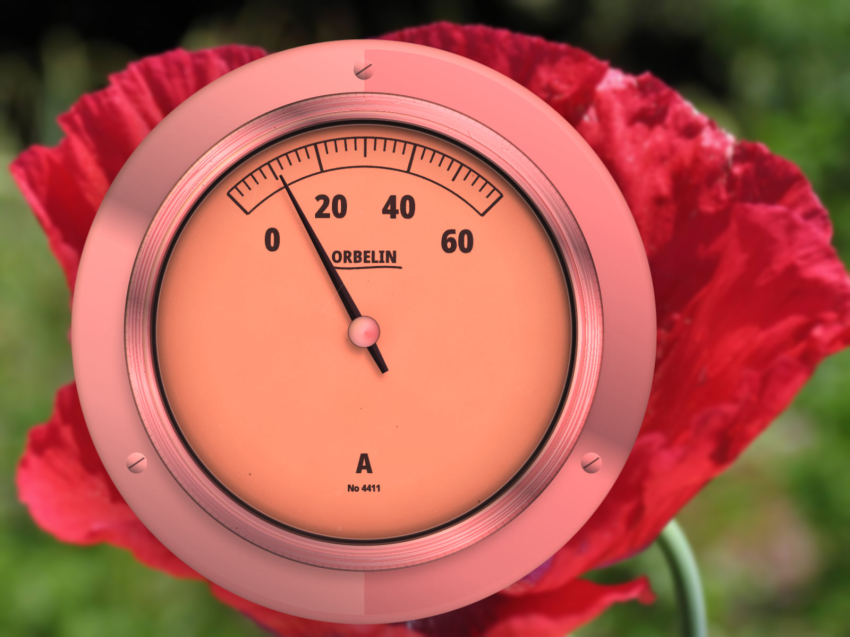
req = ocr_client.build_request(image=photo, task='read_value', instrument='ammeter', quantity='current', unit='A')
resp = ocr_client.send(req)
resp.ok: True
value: 11 A
